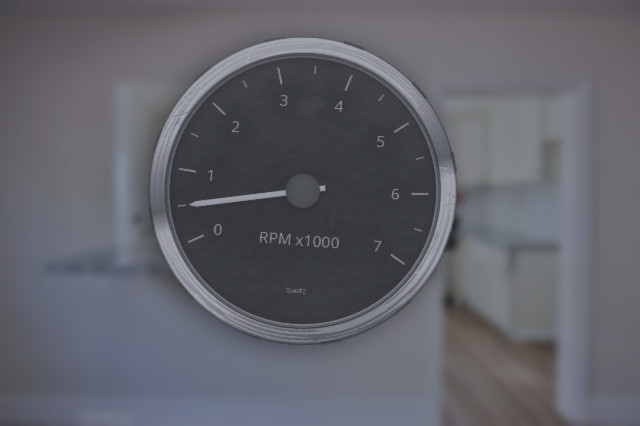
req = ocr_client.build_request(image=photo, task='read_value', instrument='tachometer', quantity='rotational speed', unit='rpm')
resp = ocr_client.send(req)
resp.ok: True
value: 500 rpm
